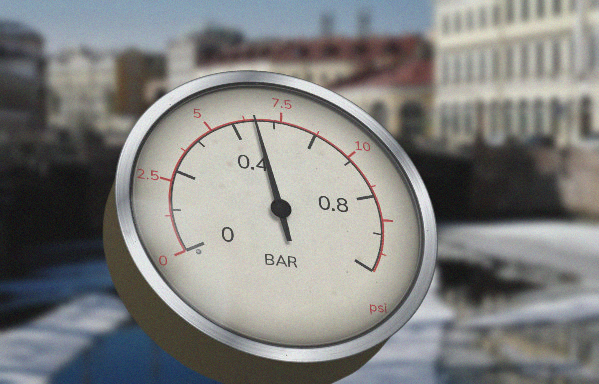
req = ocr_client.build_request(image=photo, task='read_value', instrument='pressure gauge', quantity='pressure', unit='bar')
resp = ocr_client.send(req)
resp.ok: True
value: 0.45 bar
